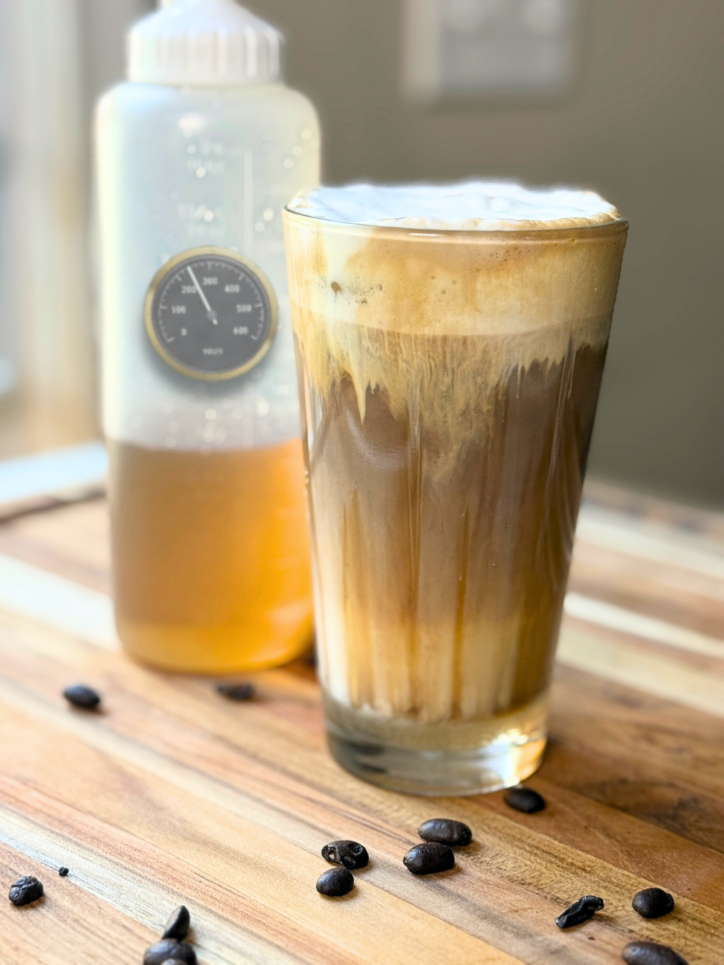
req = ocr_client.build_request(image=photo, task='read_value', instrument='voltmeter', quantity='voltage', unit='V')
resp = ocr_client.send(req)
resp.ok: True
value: 240 V
